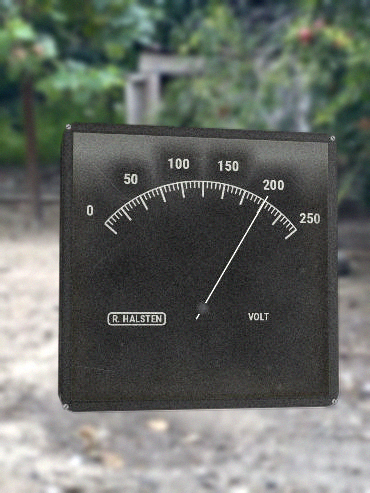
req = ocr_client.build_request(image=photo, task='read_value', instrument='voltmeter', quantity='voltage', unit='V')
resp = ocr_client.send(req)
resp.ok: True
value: 200 V
